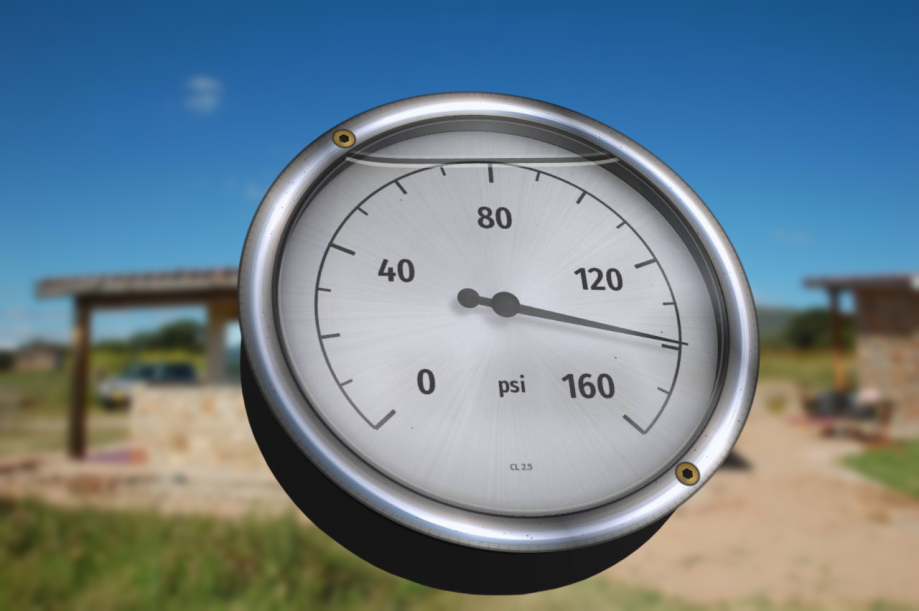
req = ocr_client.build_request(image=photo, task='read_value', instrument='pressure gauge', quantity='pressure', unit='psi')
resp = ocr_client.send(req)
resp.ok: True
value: 140 psi
